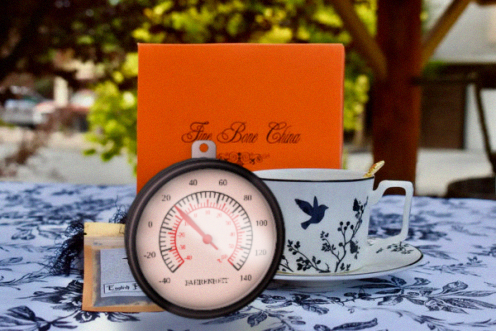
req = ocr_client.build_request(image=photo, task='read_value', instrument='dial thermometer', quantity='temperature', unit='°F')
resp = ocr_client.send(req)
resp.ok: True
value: 20 °F
